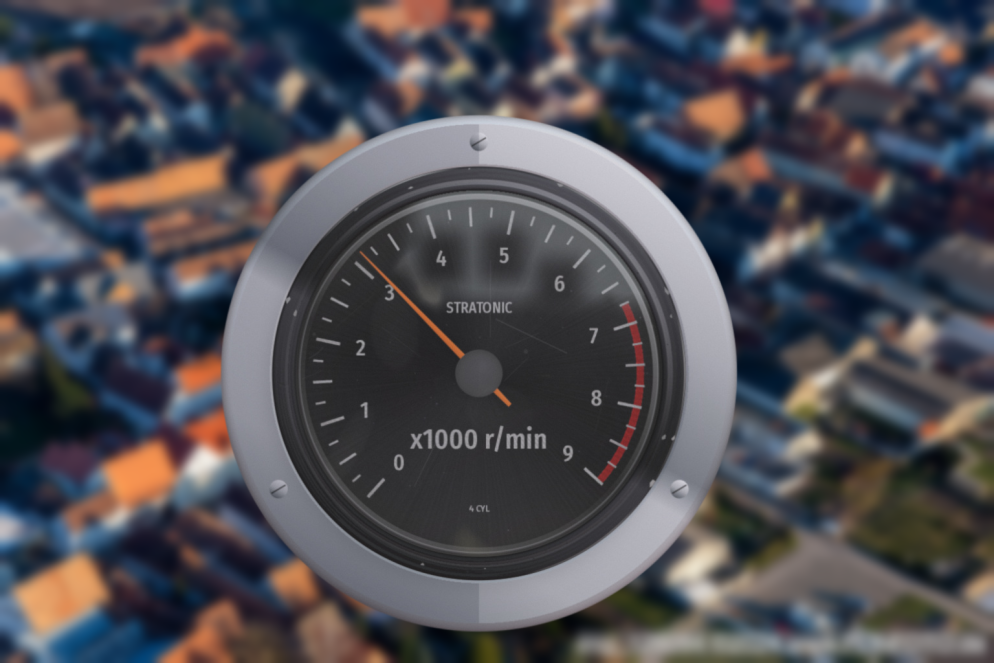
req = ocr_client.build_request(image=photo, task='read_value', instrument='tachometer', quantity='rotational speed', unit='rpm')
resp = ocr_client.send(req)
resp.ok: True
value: 3125 rpm
